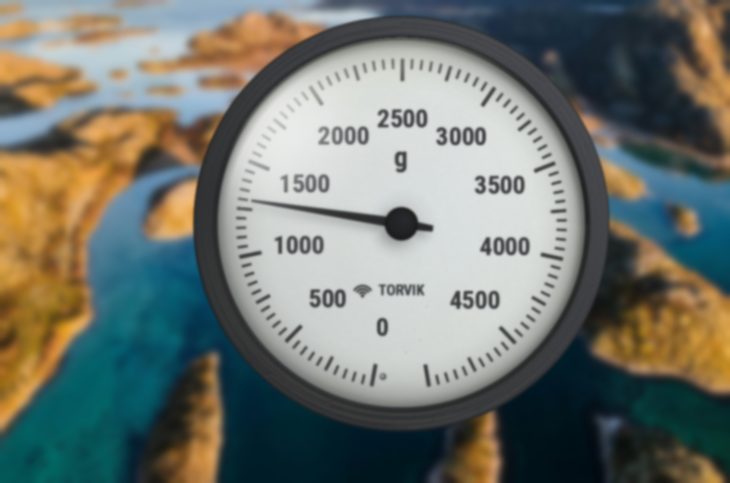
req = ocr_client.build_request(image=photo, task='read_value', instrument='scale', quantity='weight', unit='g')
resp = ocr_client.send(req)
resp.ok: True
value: 1300 g
